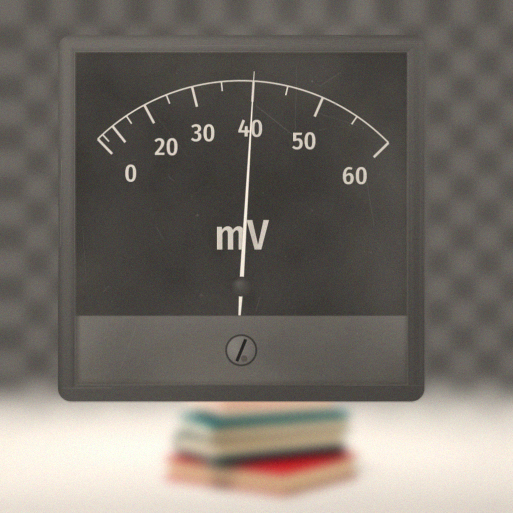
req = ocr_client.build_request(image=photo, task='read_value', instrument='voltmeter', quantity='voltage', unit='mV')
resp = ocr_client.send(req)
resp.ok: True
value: 40 mV
